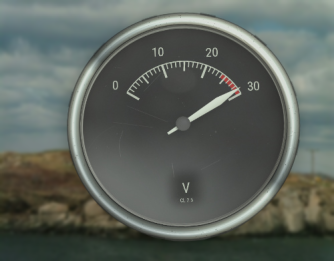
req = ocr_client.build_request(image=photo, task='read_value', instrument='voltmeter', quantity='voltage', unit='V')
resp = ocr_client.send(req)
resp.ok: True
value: 29 V
